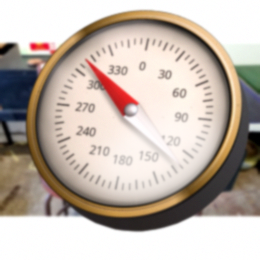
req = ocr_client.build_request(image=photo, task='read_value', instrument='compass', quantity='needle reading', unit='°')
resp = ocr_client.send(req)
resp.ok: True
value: 310 °
